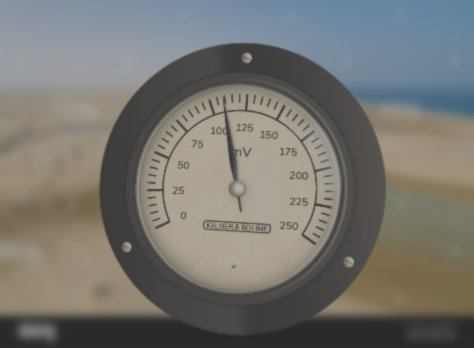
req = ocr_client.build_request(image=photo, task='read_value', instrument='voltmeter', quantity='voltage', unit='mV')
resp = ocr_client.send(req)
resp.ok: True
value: 110 mV
